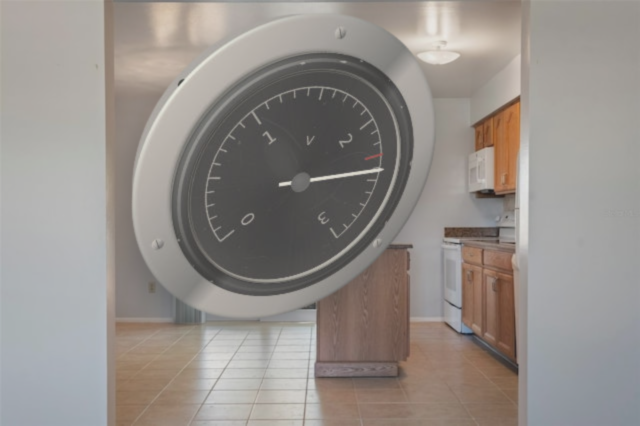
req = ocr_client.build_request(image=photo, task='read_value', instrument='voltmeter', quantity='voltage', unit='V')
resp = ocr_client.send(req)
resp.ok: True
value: 2.4 V
